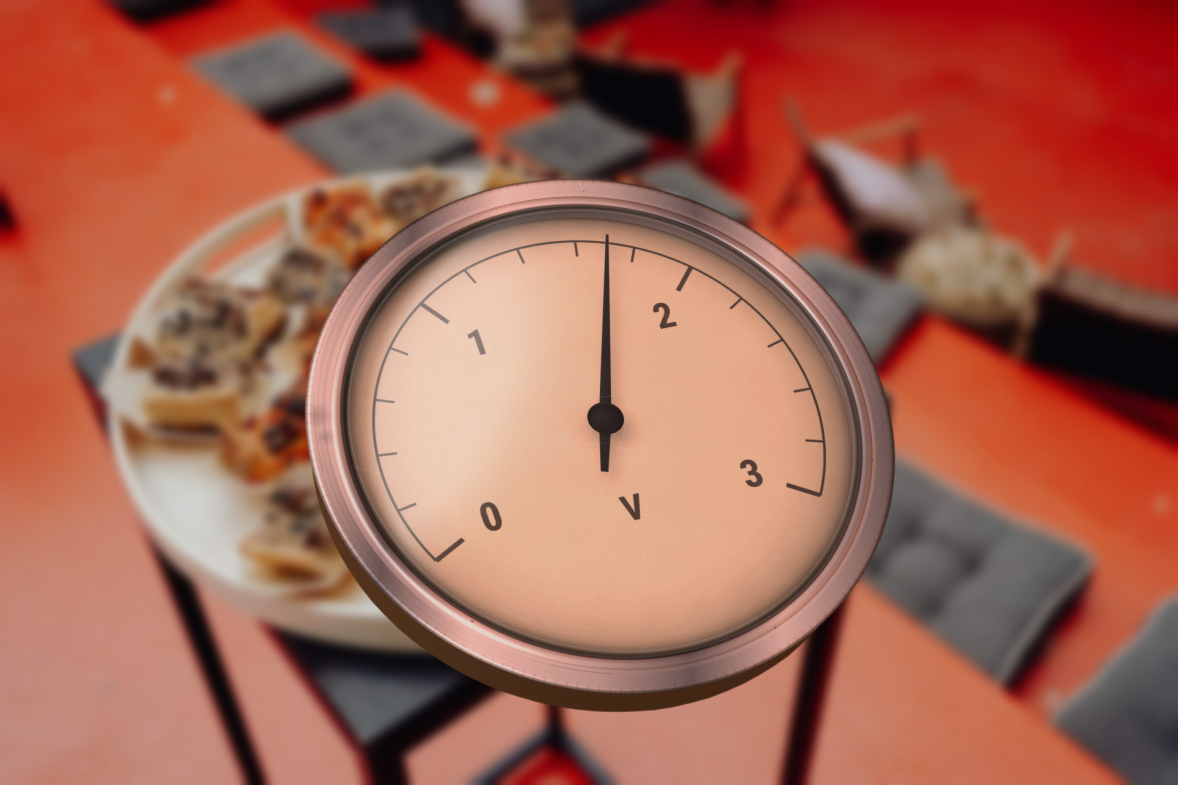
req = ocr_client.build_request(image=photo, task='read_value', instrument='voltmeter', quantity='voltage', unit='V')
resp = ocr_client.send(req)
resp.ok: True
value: 1.7 V
